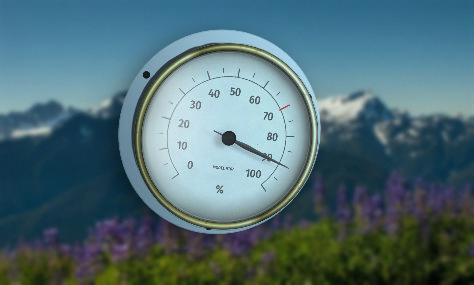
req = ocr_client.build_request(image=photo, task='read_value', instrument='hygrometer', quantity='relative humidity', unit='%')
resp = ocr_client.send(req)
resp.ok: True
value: 90 %
